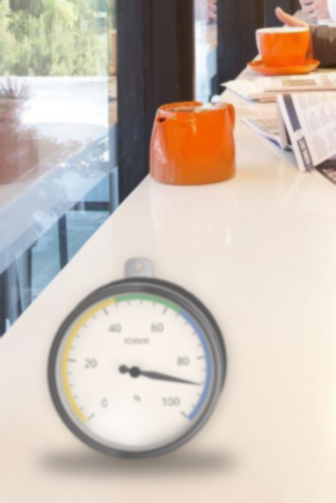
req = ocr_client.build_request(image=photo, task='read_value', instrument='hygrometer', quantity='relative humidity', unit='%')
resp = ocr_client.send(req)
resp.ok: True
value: 88 %
